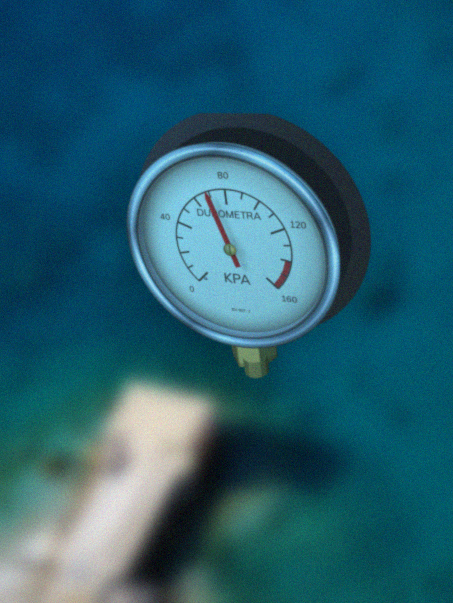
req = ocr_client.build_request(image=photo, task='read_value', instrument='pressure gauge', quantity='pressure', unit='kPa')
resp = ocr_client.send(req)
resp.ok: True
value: 70 kPa
